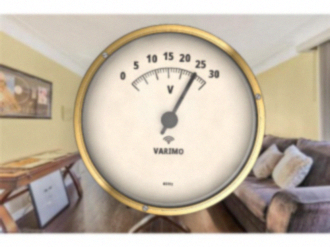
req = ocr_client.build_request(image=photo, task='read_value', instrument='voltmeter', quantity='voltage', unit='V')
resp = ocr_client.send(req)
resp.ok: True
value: 25 V
